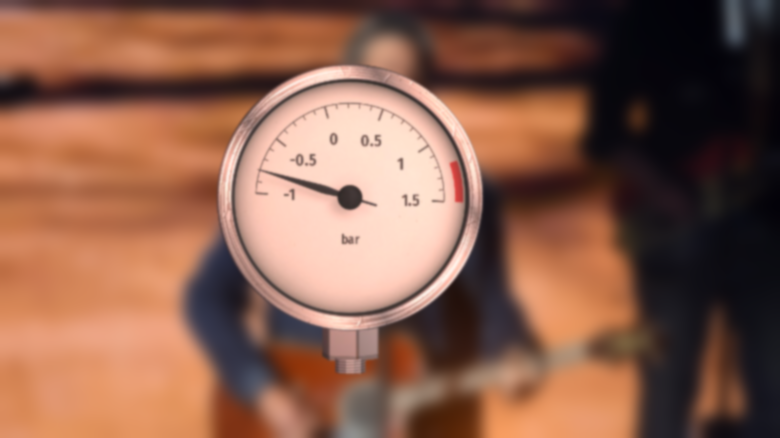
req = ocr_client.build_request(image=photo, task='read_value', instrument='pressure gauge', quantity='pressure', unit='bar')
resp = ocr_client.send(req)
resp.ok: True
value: -0.8 bar
